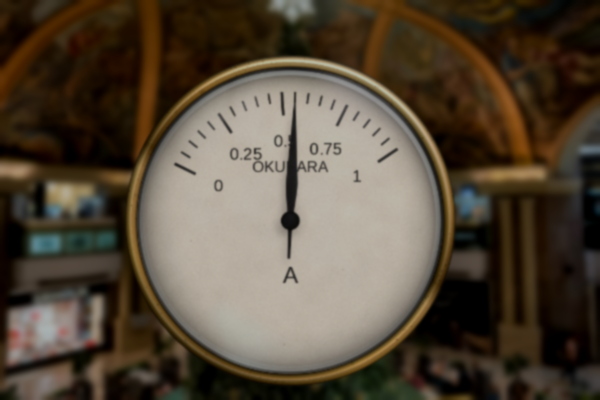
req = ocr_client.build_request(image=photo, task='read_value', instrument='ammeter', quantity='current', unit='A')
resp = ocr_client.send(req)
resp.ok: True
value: 0.55 A
